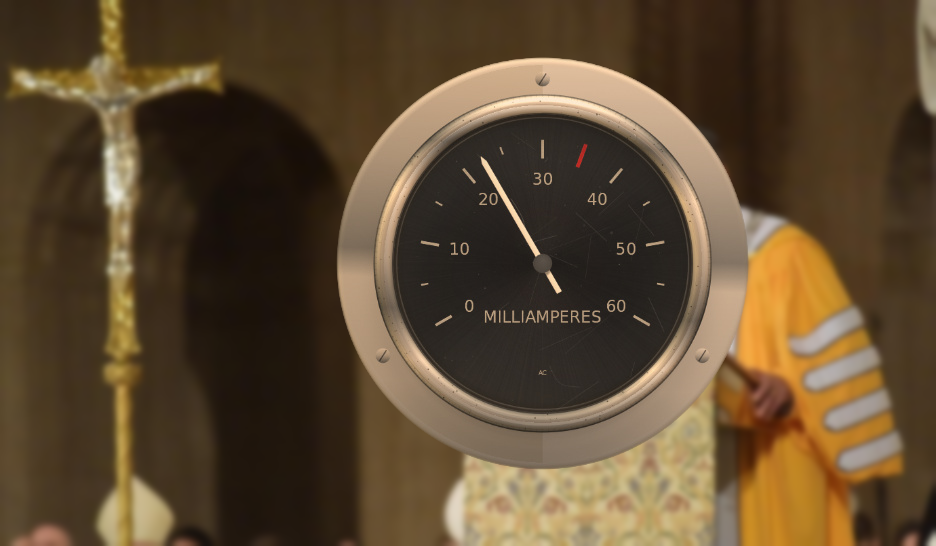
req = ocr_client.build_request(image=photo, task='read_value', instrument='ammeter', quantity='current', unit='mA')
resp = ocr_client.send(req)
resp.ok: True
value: 22.5 mA
